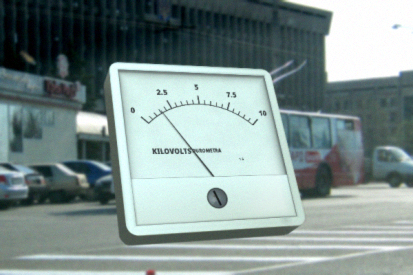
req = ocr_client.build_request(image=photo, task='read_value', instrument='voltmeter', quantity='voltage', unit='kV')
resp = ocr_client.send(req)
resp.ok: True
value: 1.5 kV
